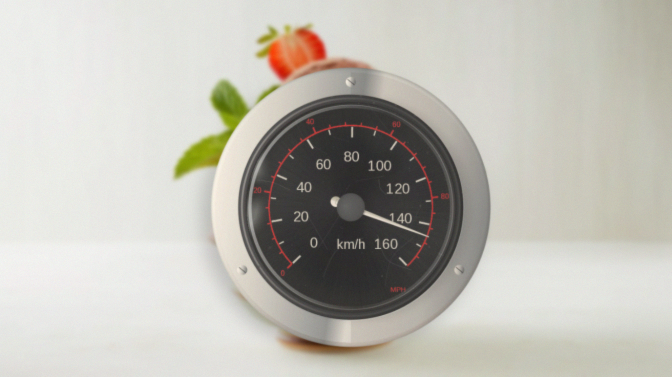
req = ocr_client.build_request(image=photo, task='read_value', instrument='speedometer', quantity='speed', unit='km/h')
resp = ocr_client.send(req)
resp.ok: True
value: 145 km/h
